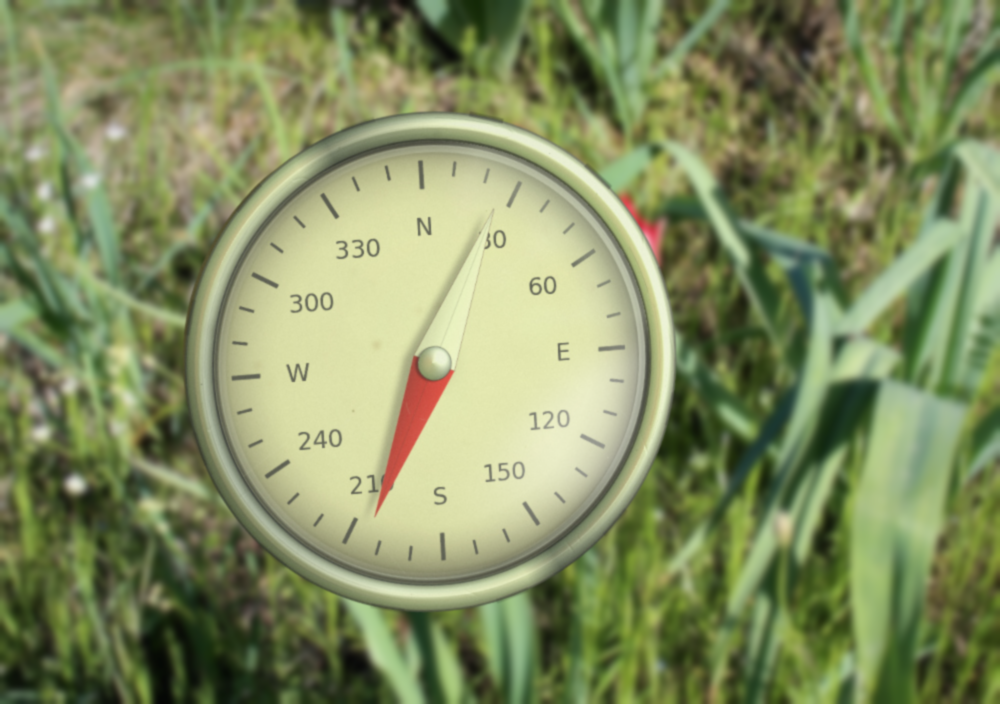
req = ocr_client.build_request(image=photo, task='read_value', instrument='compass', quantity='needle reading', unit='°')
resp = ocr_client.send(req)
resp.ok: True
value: 205 °
